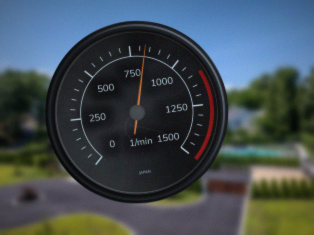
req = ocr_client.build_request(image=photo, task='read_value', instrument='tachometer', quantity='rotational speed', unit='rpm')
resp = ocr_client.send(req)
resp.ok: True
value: 825 rpm
